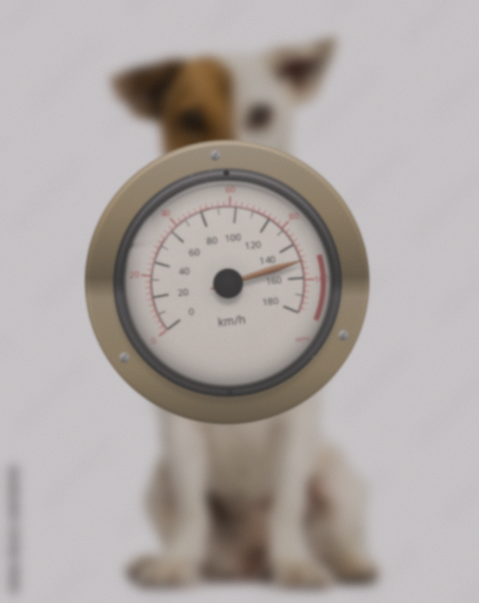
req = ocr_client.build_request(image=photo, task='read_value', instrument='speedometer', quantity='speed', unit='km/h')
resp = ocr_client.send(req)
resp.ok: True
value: 150 km/h
